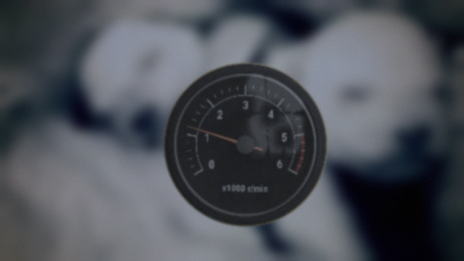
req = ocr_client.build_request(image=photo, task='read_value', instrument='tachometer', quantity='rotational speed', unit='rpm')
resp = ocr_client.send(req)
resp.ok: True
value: 1200 rpm
